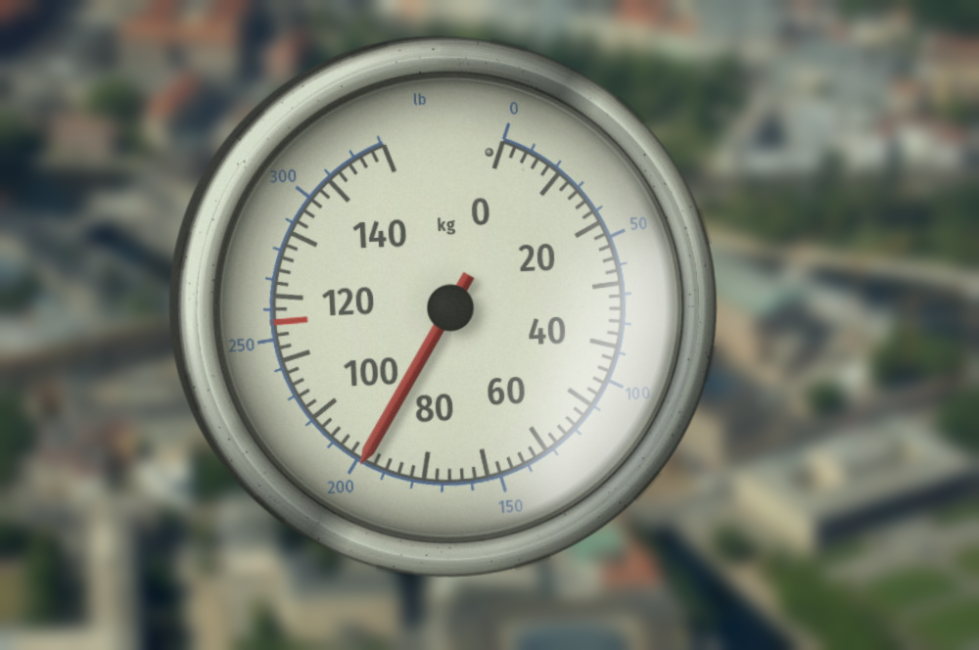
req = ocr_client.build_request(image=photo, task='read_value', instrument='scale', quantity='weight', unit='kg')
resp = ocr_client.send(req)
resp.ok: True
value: 90 kg
